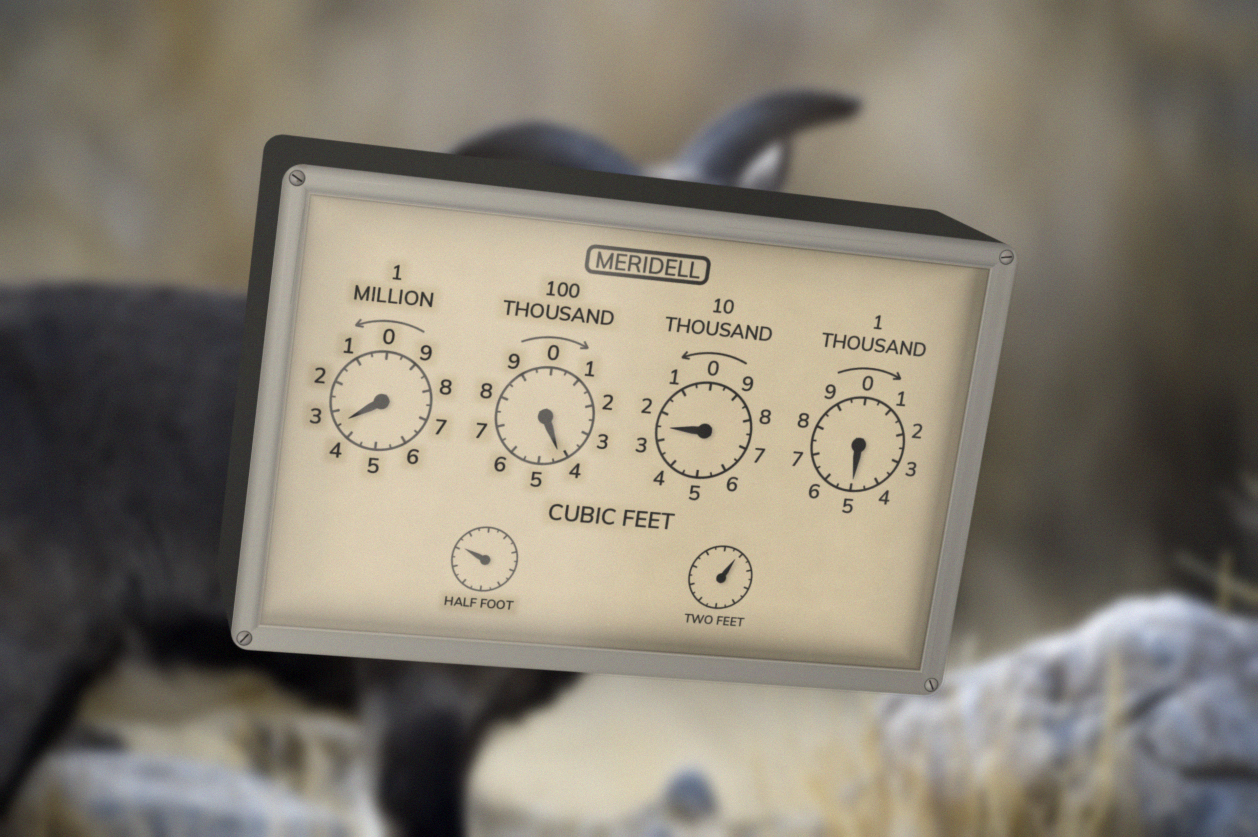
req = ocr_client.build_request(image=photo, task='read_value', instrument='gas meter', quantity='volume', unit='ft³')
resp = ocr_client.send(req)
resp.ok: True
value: 342500 ft³
